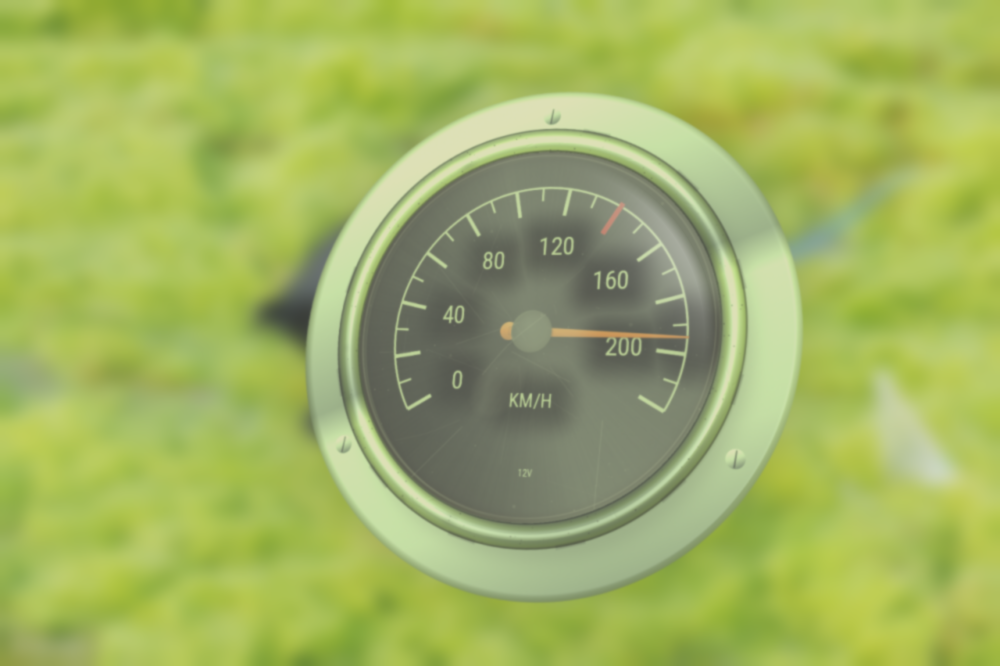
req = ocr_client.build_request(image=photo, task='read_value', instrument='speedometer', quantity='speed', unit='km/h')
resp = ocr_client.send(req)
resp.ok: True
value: 195 km/h
